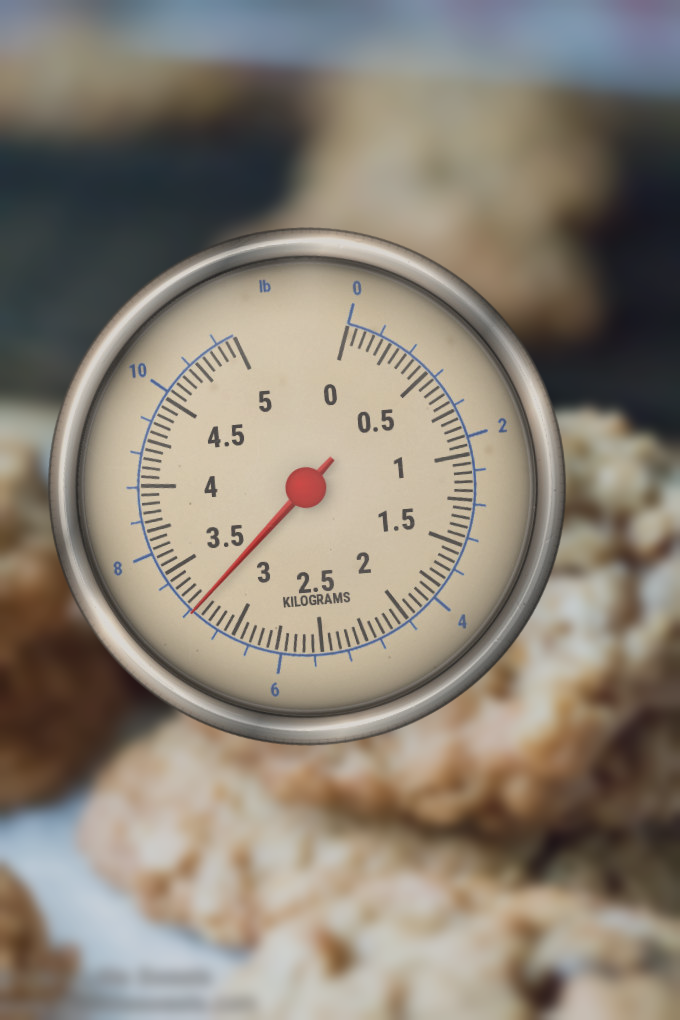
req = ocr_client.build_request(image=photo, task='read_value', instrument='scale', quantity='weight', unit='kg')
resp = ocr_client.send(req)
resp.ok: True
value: 3.25 kg
